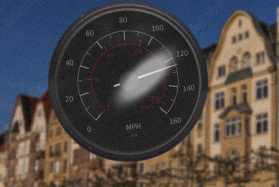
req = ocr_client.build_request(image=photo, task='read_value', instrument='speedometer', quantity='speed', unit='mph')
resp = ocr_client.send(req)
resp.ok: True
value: 125 mph
